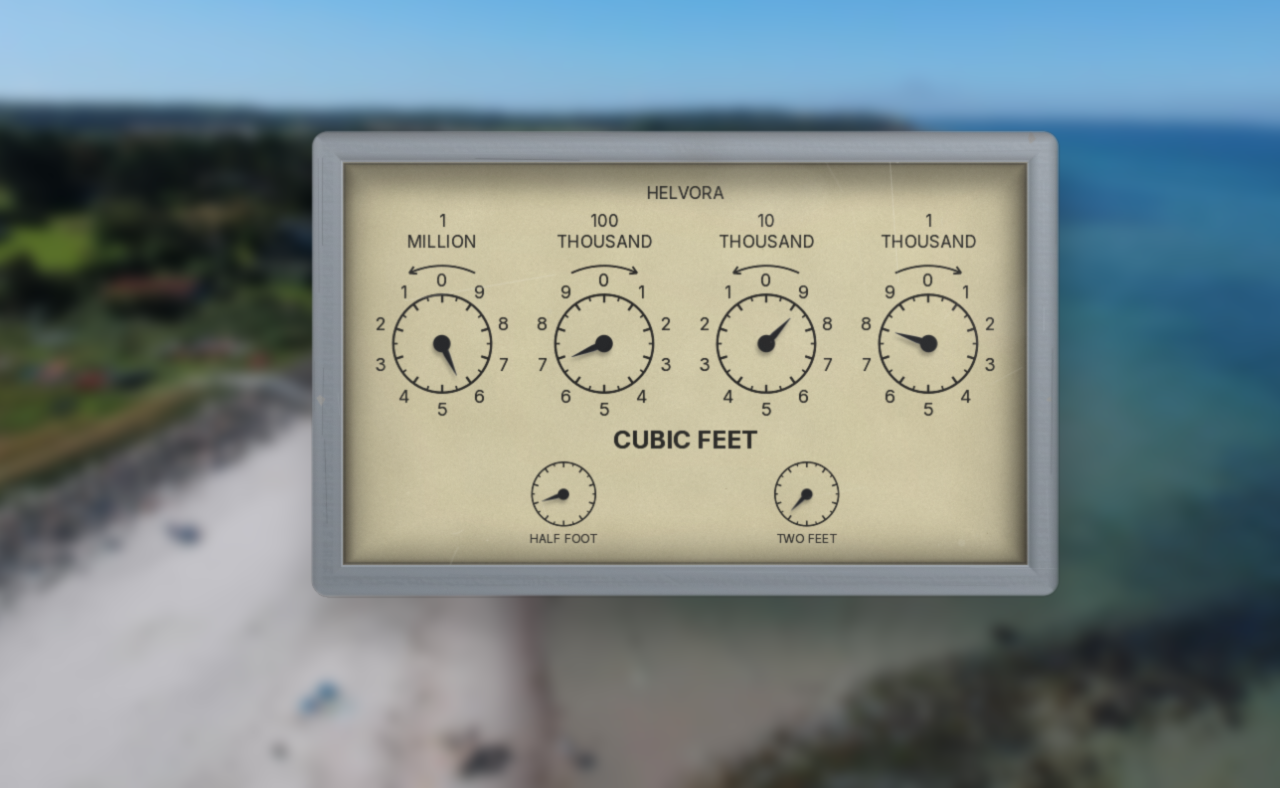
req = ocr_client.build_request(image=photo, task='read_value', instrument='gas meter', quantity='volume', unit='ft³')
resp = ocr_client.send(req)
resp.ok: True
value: 568800 ft³
